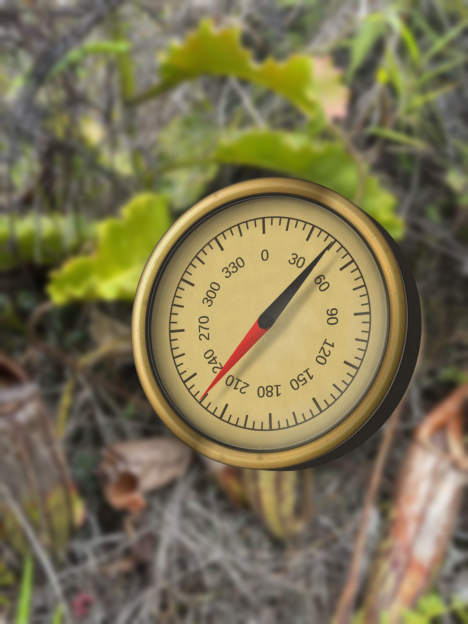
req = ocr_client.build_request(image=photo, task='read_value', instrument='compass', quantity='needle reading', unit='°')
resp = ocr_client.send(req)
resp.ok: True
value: 225 °
